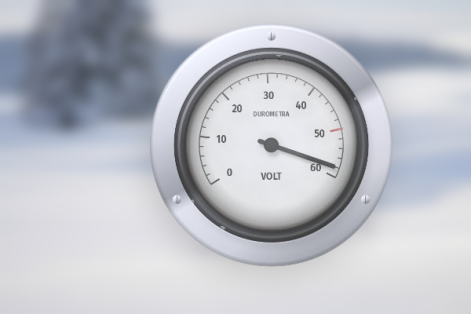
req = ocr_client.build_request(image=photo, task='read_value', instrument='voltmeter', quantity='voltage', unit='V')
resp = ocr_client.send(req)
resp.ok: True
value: 58 V
